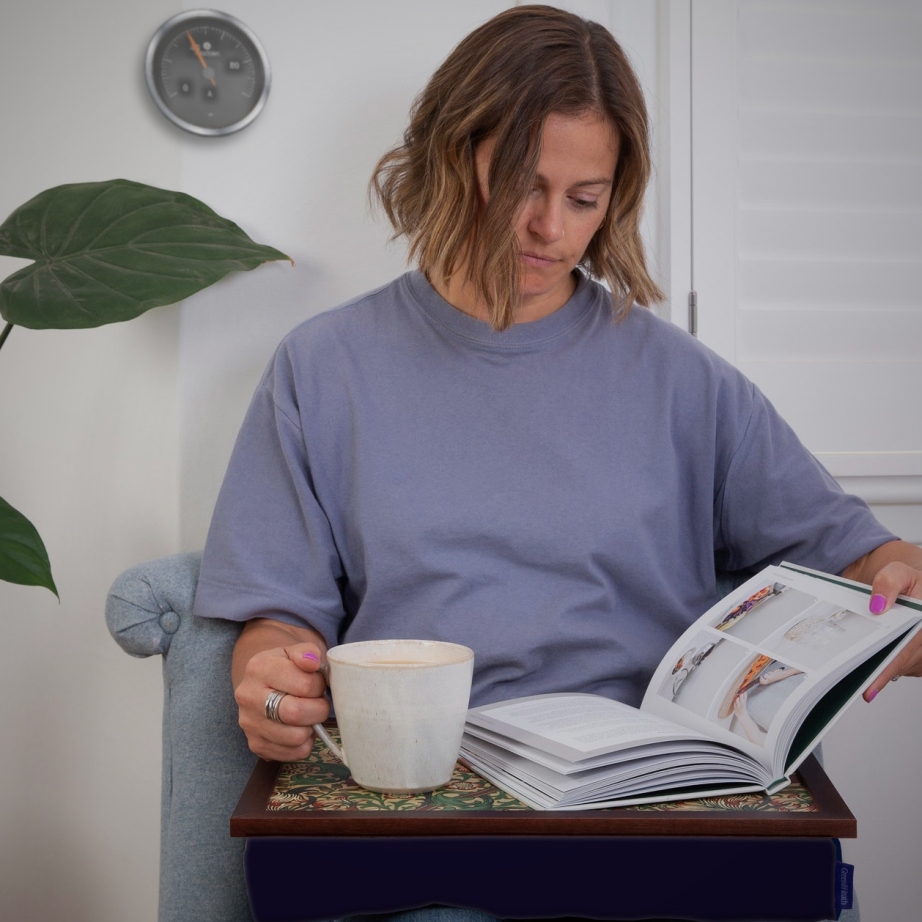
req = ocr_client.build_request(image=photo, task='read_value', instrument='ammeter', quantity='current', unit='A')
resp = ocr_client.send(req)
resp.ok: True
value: 40 A
